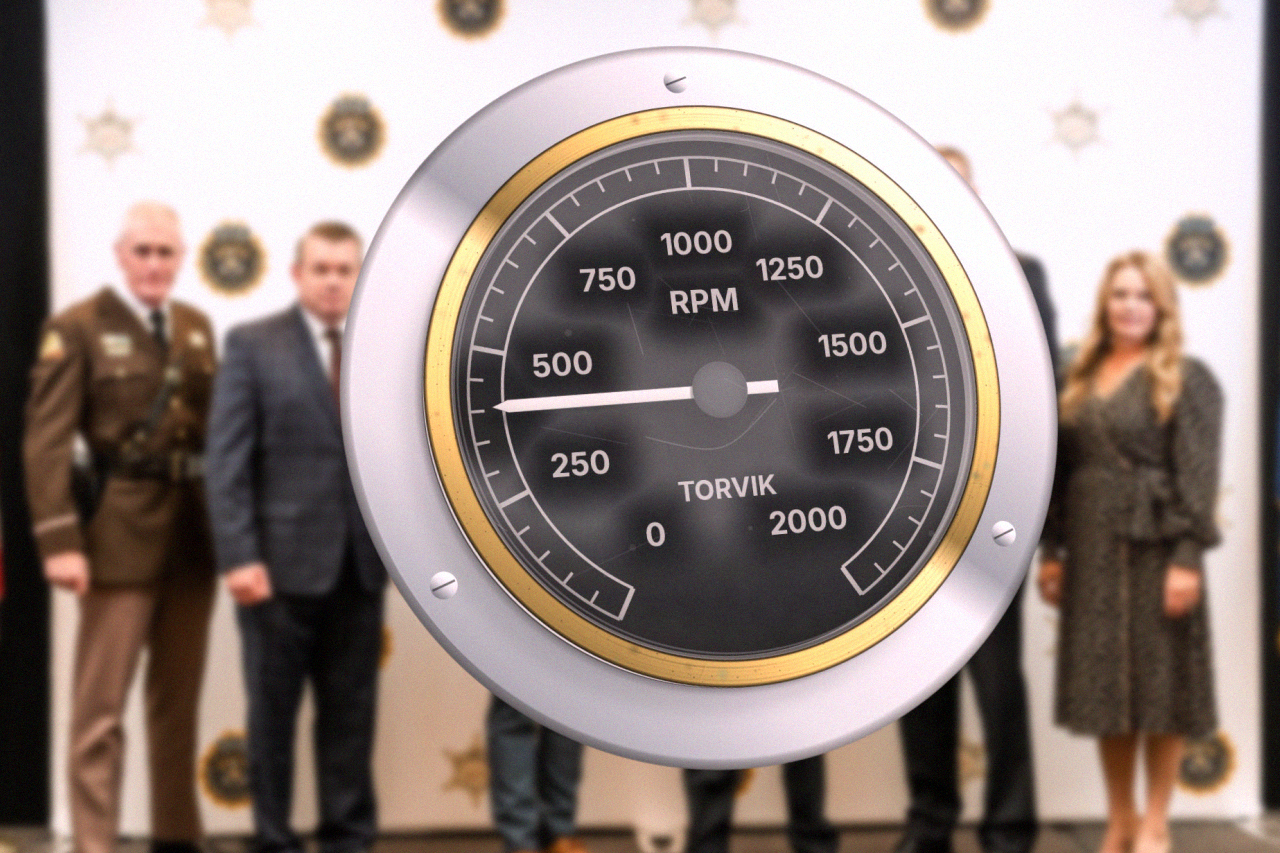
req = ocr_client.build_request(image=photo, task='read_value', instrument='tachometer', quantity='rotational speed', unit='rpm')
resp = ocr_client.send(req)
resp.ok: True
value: 400 rpm
